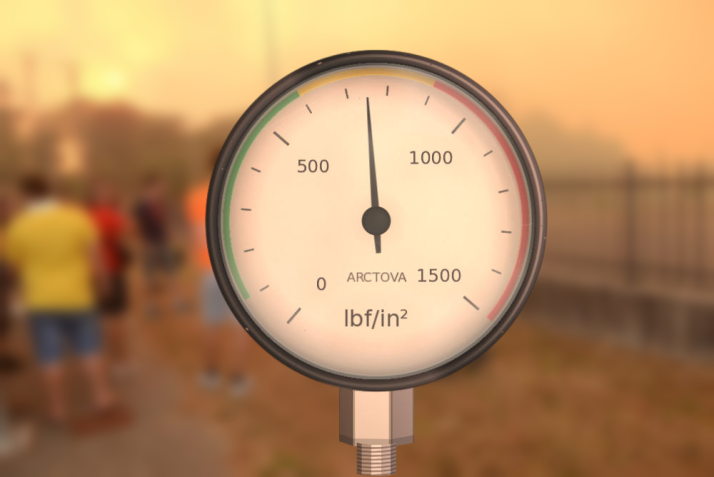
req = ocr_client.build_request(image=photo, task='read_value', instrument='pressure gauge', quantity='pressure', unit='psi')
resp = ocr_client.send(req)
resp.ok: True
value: 750 psi
